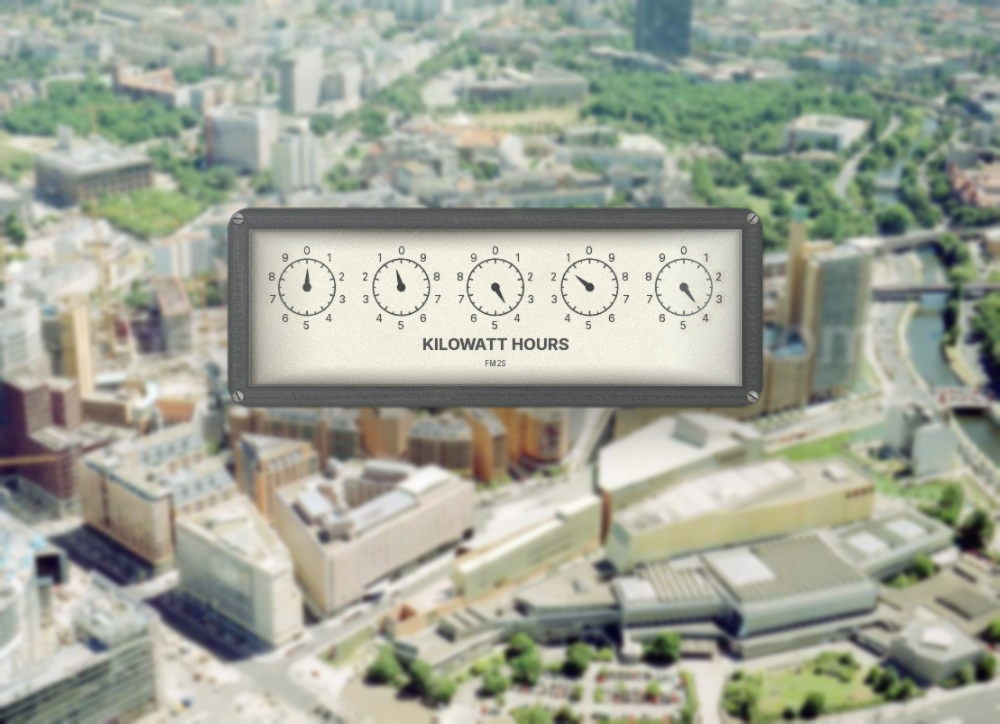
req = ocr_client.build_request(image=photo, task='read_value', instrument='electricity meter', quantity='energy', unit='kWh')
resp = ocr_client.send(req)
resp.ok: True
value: 414 kWh
